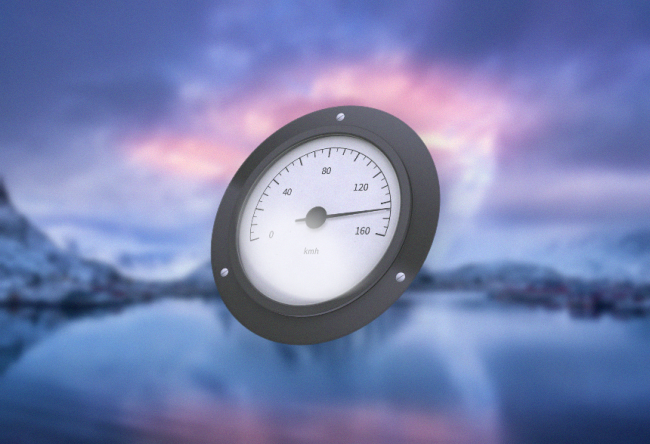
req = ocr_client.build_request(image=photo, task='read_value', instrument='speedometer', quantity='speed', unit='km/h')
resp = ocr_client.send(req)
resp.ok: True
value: 145 km/h
